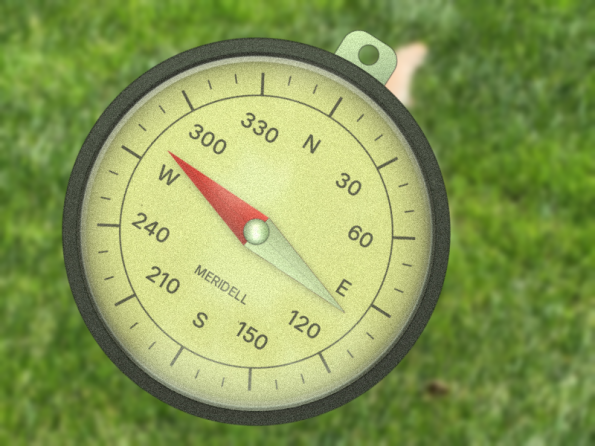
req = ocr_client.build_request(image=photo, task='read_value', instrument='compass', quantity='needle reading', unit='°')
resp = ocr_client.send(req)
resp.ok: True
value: 280 °
